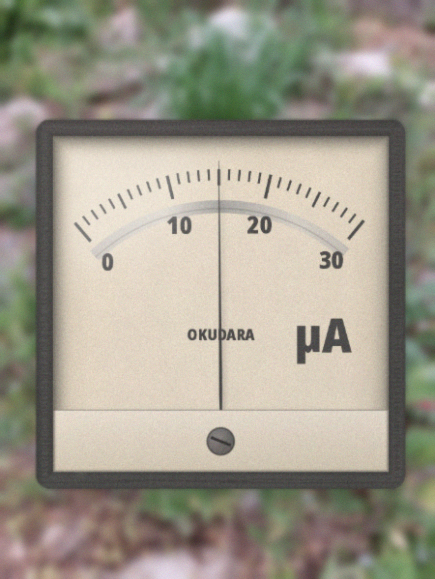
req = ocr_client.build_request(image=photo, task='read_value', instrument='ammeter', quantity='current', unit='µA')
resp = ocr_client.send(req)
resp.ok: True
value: 15 µA
